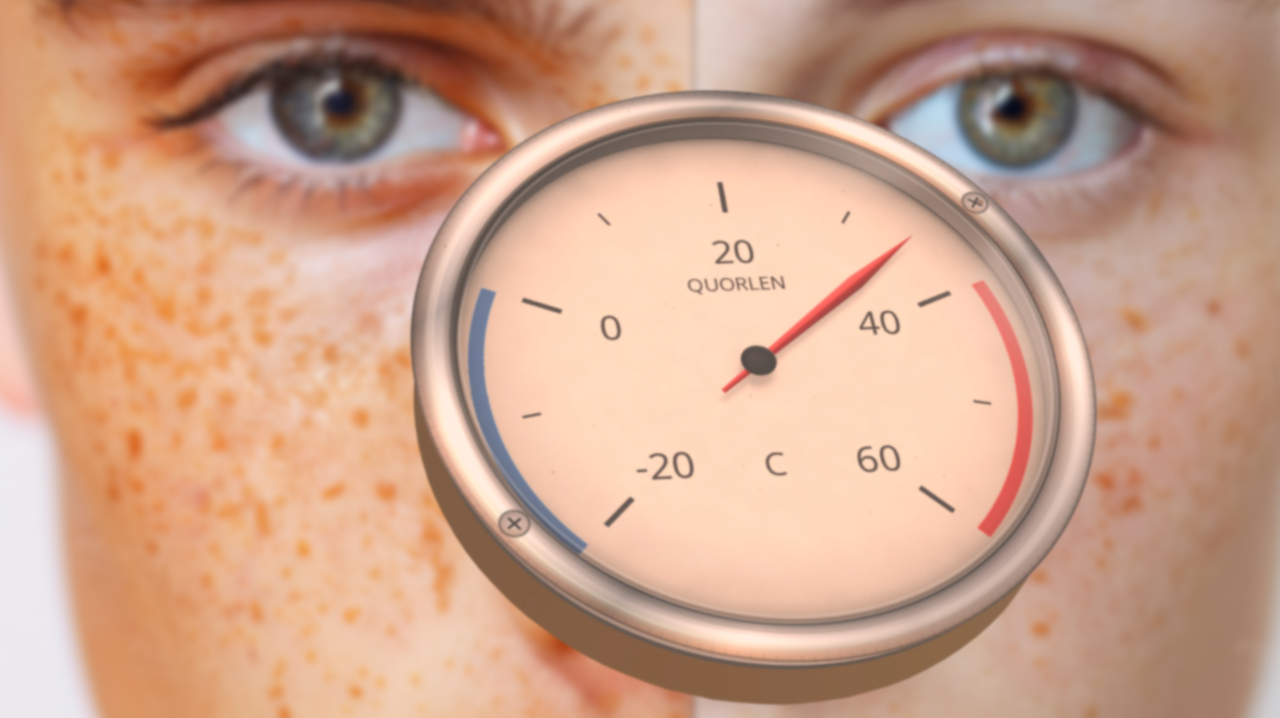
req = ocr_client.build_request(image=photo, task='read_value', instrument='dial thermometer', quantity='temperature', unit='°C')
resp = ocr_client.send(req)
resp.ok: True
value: 35 °C
